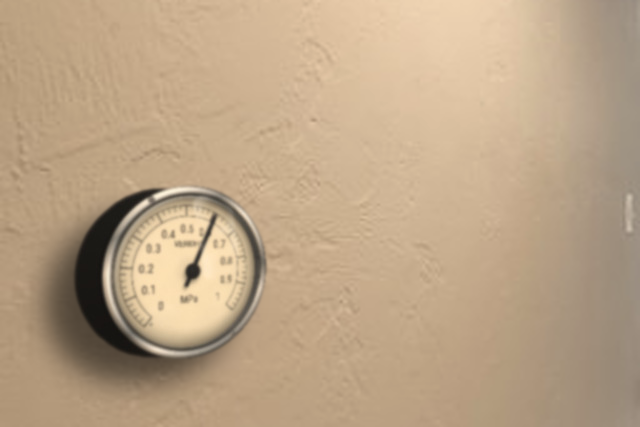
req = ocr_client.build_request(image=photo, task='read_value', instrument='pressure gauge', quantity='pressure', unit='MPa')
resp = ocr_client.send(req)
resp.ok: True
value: 0.6 MPa
